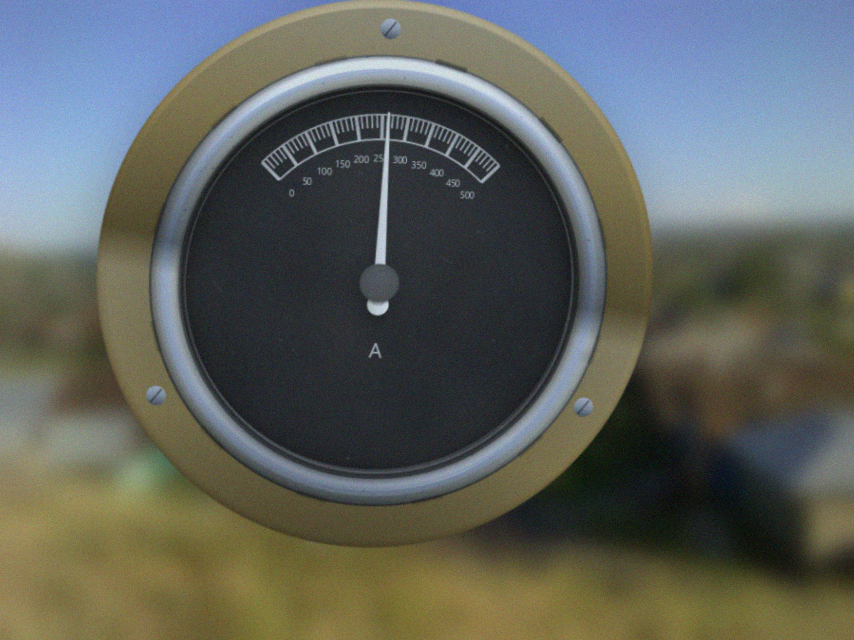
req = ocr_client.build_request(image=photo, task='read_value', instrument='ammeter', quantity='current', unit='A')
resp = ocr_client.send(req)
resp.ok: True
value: 260 A
